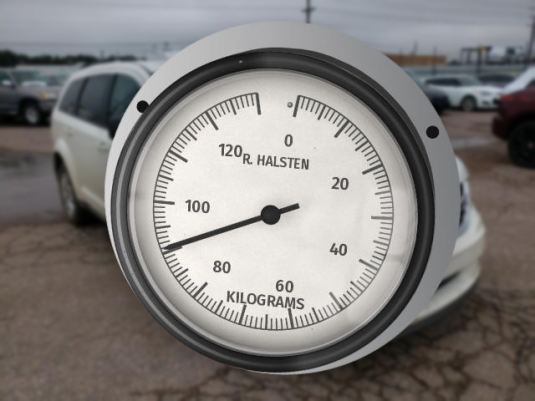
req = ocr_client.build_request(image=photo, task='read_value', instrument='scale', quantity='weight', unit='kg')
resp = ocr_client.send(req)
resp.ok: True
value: 91 kg
